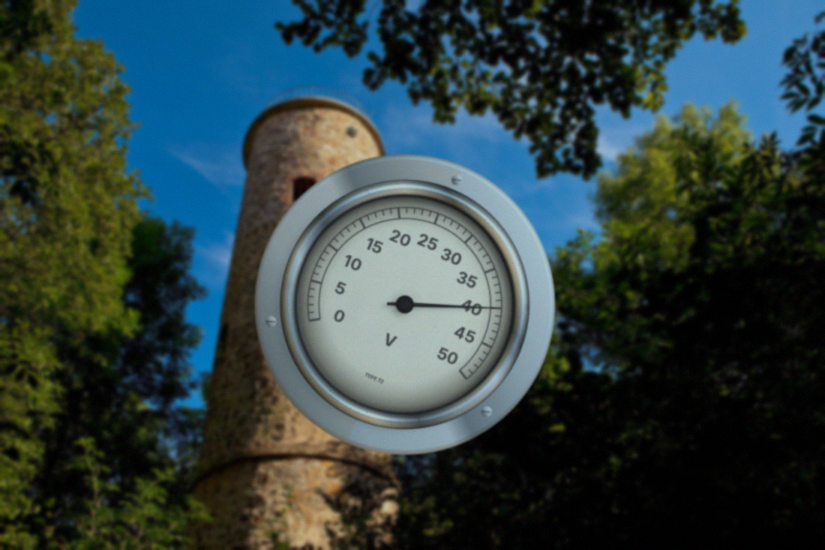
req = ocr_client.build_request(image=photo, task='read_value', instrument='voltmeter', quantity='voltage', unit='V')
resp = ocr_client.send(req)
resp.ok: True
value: 40 V
